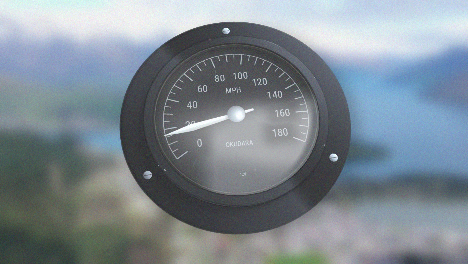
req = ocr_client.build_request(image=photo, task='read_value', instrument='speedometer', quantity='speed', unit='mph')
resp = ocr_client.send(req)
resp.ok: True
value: 15 mph
